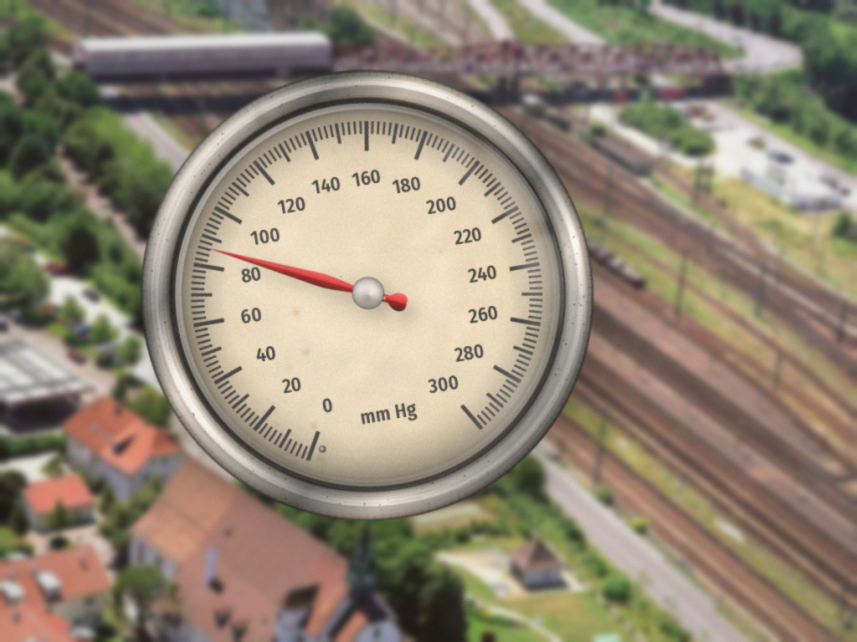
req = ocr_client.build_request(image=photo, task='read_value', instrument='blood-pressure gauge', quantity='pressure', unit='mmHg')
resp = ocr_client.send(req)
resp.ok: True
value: 86 mmHg
